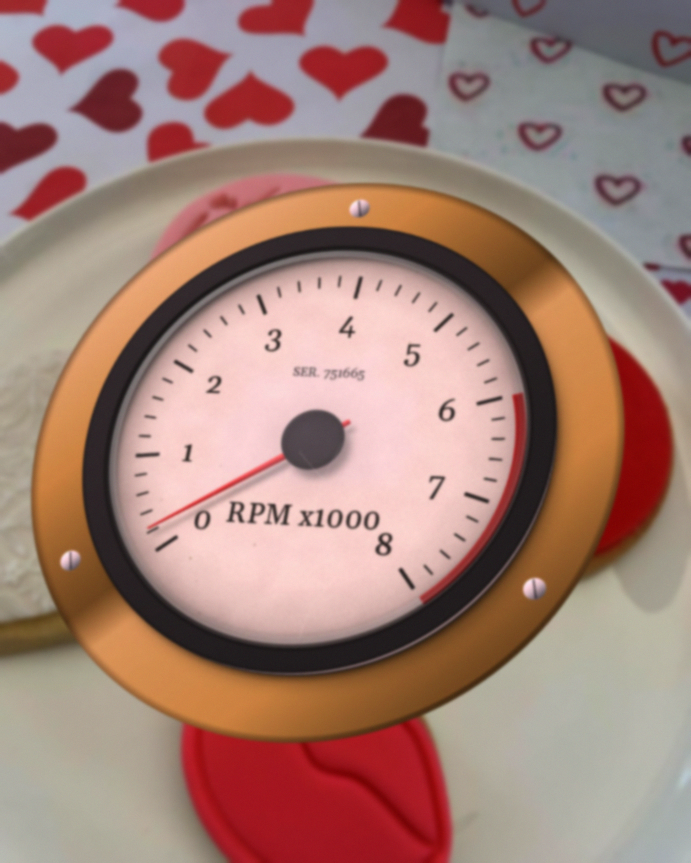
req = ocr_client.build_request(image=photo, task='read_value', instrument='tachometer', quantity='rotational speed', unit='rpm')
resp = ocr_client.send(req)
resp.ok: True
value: 200 rpm
